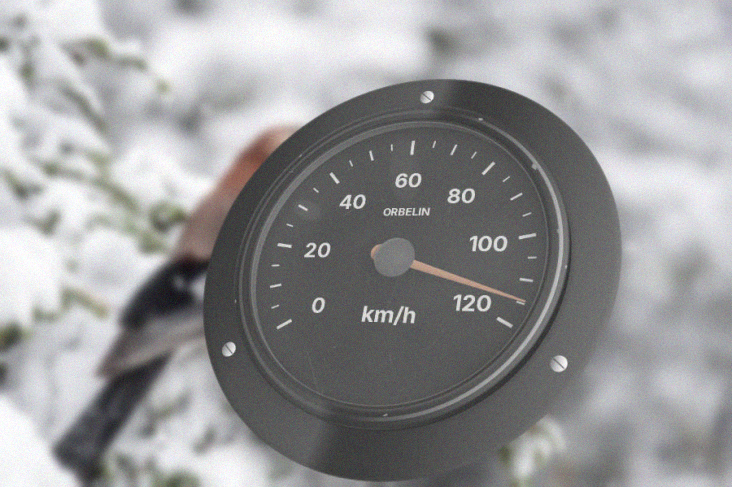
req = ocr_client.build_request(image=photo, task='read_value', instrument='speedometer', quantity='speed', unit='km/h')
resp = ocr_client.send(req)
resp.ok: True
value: 115 km/h
